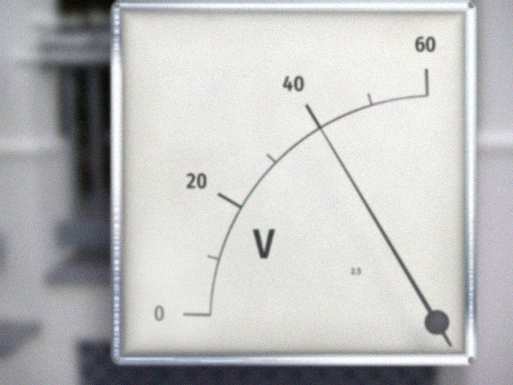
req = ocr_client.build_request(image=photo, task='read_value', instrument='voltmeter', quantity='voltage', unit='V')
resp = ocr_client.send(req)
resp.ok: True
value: 40 V
